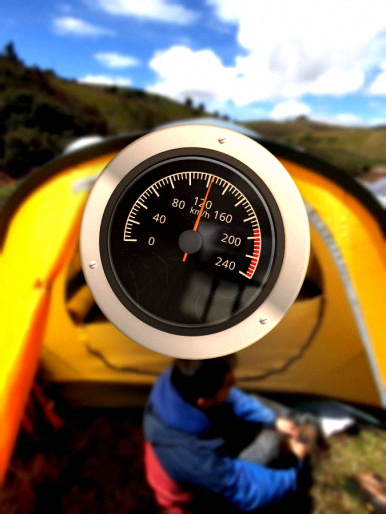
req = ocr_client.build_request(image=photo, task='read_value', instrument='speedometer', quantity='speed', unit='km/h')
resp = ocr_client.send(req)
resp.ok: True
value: 124 km/h
